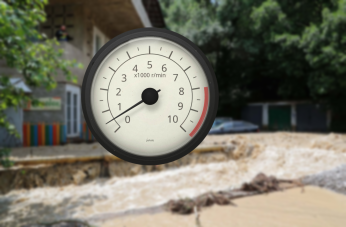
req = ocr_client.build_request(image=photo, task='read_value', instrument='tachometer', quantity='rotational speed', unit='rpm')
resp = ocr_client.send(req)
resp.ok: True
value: 500 rpm
